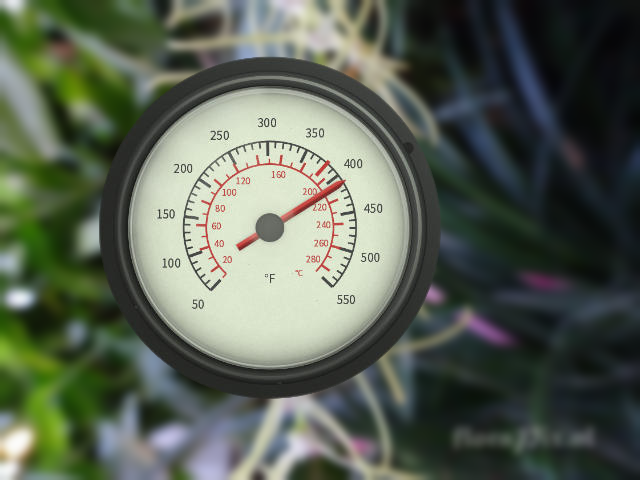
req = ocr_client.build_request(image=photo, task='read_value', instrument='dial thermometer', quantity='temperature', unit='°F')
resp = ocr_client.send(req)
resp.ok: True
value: 410 °F
